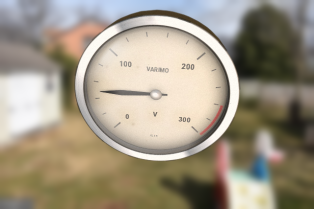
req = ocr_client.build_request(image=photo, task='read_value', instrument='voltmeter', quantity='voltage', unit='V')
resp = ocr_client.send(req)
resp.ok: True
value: 50 V
